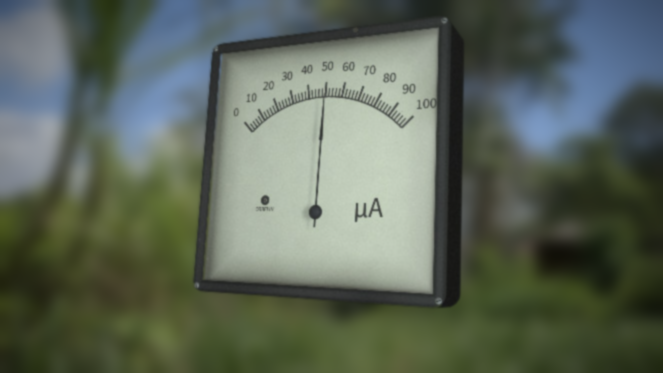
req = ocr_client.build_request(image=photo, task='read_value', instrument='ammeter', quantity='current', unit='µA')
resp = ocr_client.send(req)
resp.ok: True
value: 50 µA
